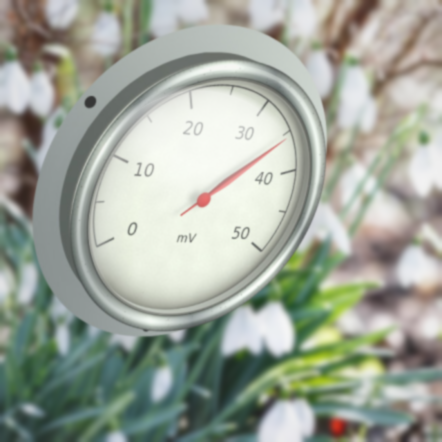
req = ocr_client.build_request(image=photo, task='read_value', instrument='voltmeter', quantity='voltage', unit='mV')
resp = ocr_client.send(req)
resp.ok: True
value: 35 mV
